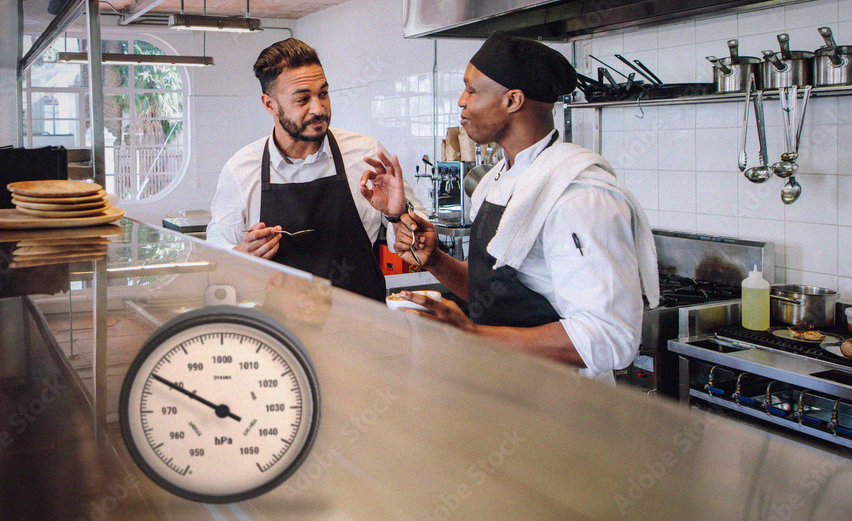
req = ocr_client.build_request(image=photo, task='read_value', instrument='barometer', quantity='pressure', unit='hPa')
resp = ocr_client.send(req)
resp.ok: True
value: 980 hPa
